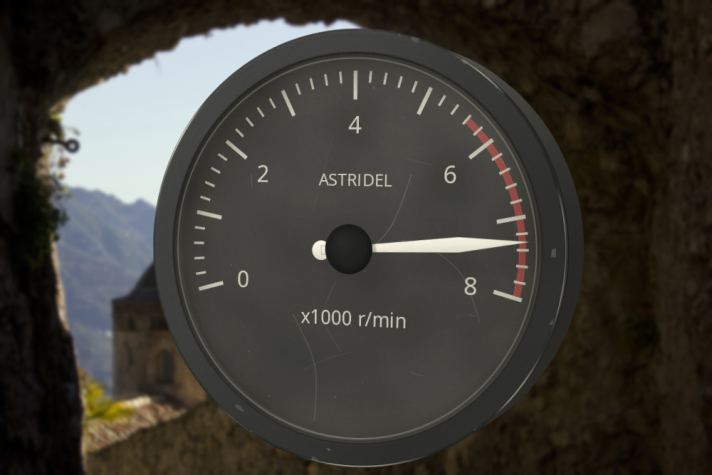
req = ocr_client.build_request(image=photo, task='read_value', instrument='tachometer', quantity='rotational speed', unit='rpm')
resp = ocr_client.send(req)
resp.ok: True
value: 7300 rpm
